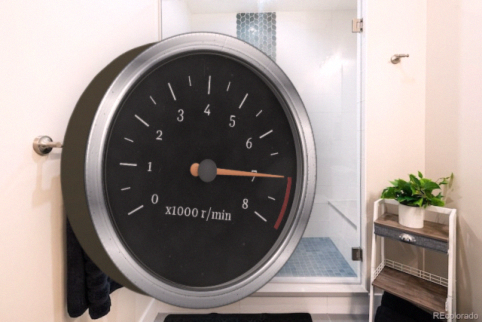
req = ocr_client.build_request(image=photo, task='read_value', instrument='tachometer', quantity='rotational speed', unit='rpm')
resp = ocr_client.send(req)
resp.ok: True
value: 7000 rpm
